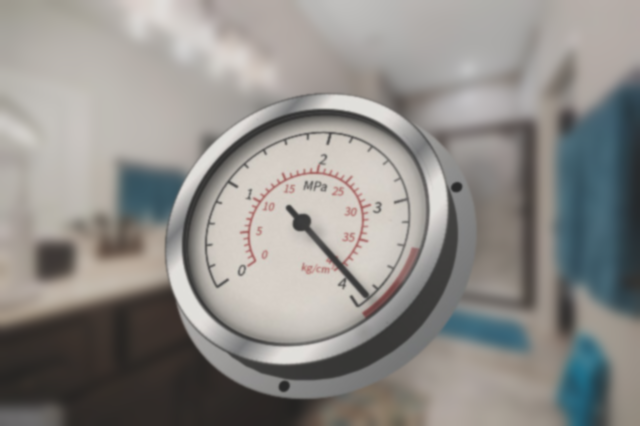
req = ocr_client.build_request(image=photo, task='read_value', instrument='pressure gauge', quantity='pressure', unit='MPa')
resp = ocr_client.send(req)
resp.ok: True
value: 3.9 MPa
